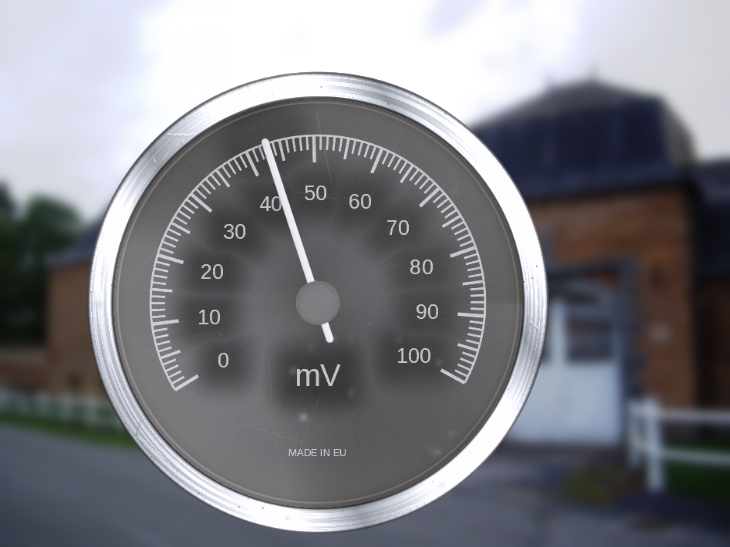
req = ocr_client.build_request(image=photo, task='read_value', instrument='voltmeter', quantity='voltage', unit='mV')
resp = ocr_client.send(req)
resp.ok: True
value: 43 mV
